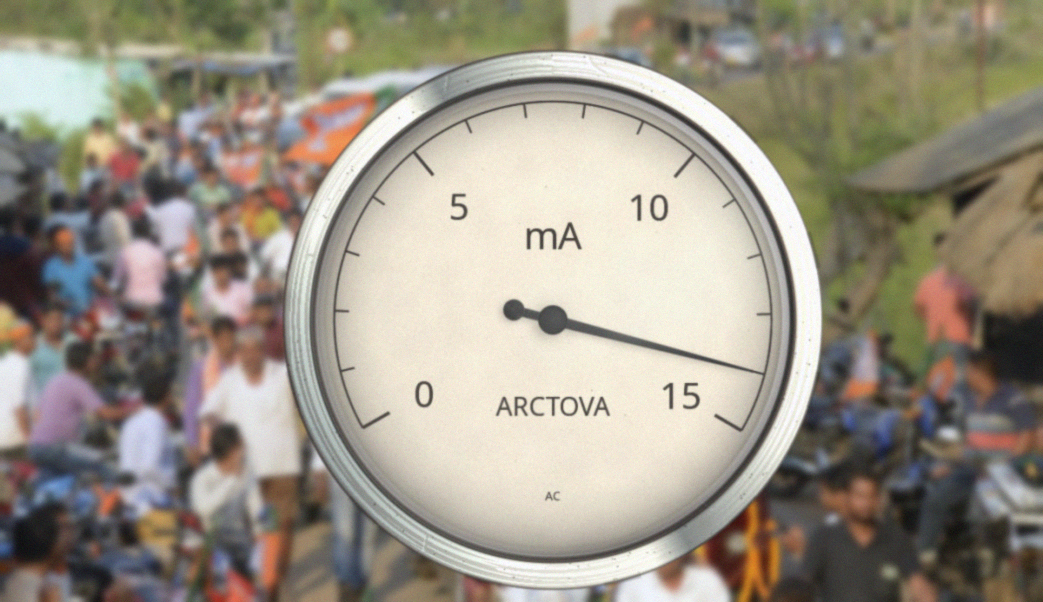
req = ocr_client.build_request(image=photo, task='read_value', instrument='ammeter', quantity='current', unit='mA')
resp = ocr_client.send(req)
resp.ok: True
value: 14 mA
